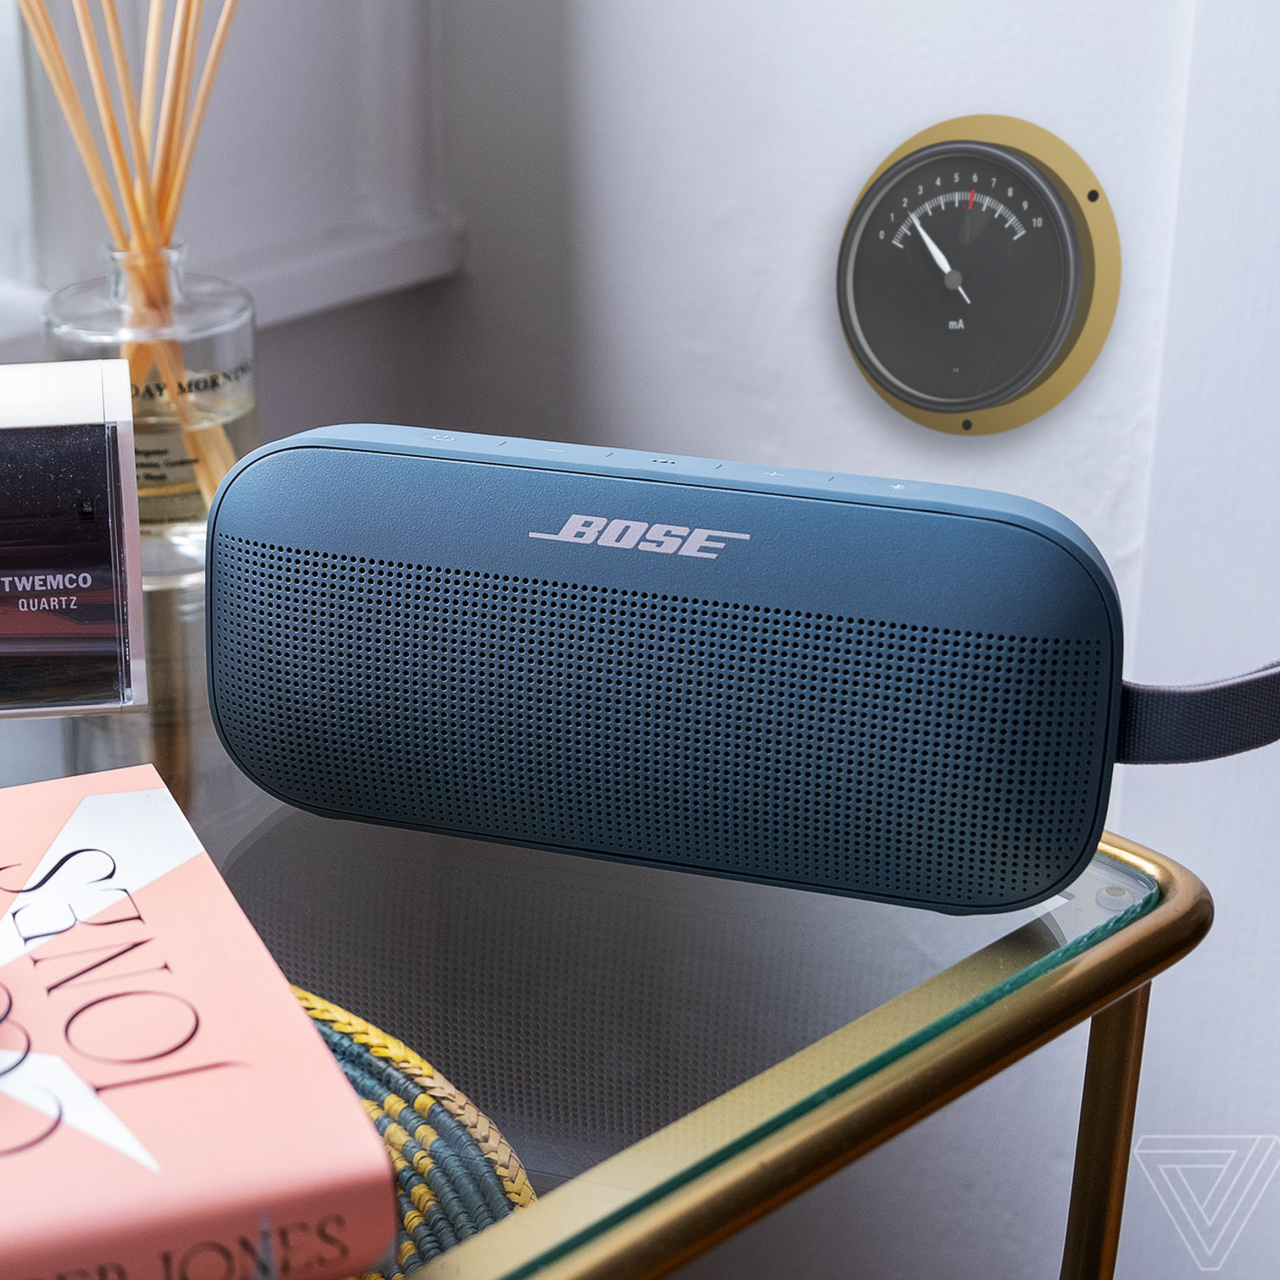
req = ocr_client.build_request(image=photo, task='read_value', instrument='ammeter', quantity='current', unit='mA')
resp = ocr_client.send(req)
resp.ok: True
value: 2 mA
